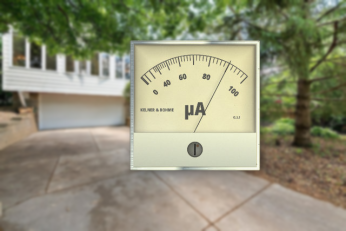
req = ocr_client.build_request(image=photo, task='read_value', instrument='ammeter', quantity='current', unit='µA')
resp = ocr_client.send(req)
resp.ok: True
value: 90 µA
